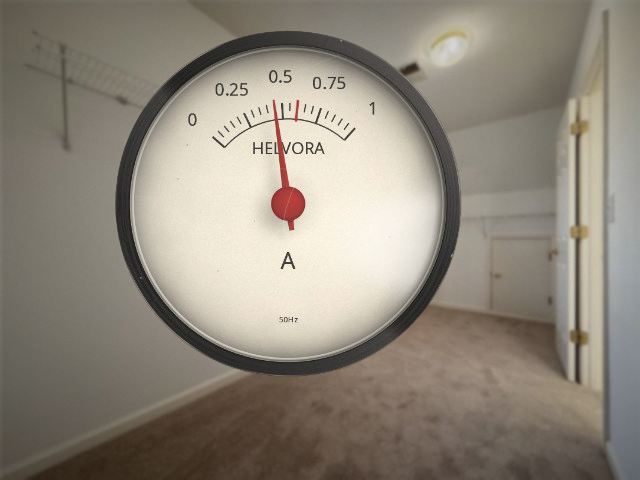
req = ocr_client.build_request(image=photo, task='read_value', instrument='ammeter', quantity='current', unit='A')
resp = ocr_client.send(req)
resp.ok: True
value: 0.45 A
